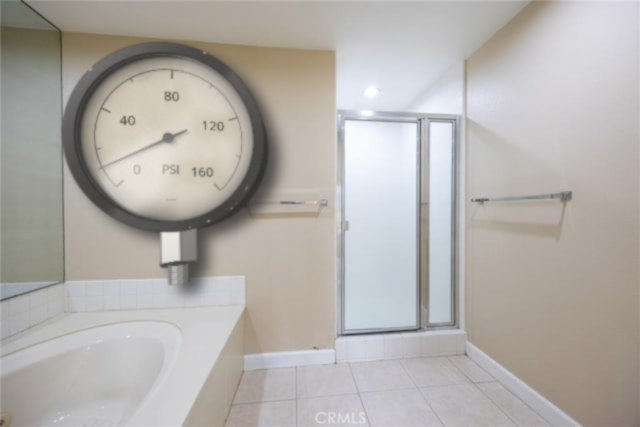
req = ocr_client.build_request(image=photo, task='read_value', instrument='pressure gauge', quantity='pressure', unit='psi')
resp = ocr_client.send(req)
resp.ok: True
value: 10 psi
